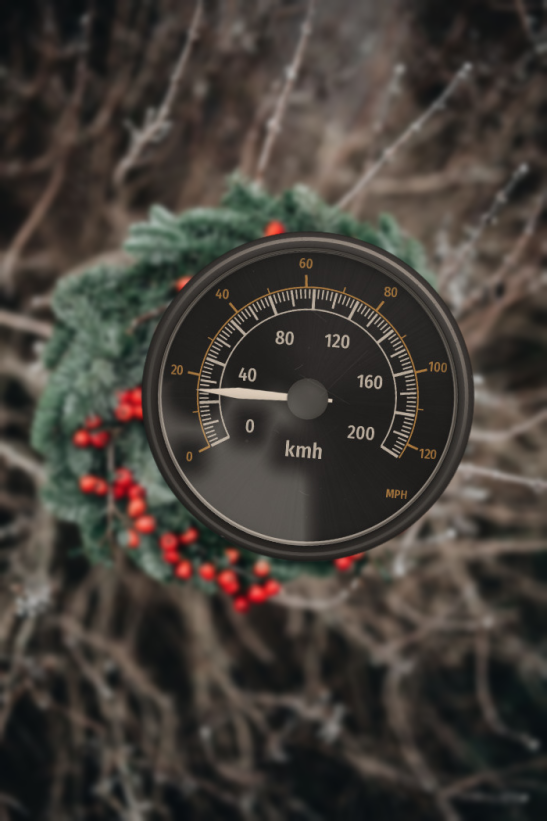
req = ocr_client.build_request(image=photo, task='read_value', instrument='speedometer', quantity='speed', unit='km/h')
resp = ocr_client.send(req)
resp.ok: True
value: 26 km/h
